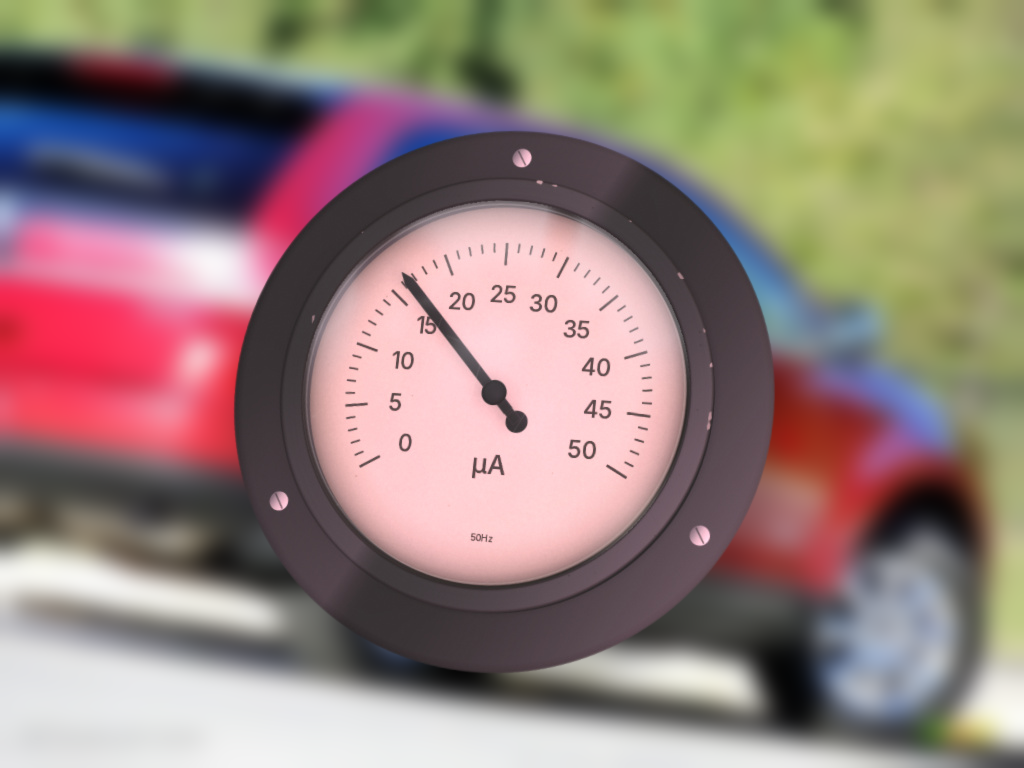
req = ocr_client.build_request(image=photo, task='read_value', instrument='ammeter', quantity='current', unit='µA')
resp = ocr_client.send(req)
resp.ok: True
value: 16.5 µA
